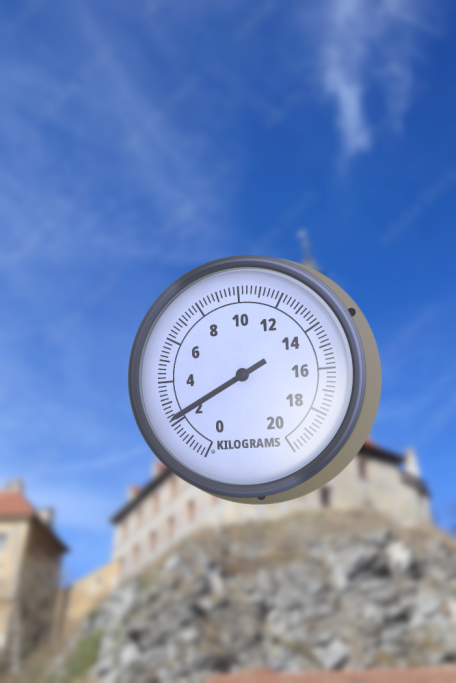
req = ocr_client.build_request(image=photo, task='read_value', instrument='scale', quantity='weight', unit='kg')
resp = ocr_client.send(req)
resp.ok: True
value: 2.2 kg
